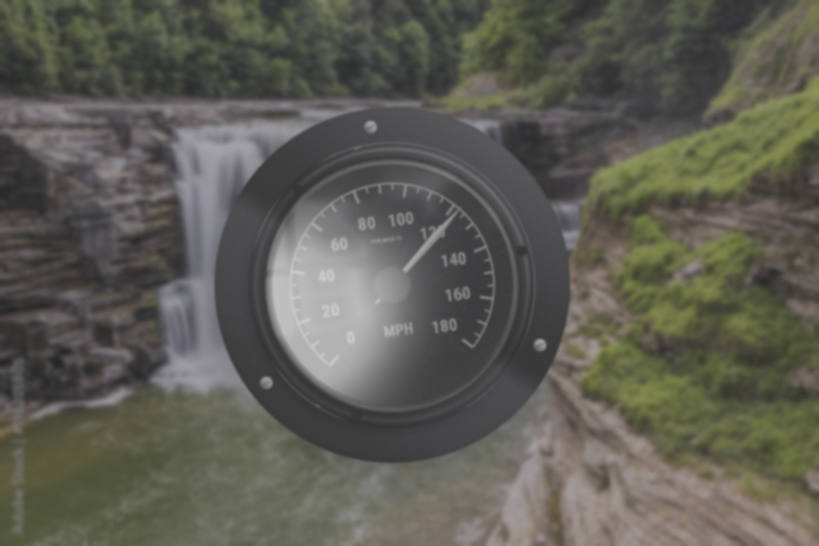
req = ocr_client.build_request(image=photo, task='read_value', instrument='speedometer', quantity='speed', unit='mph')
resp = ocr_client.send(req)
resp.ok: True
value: 122.5 mph
